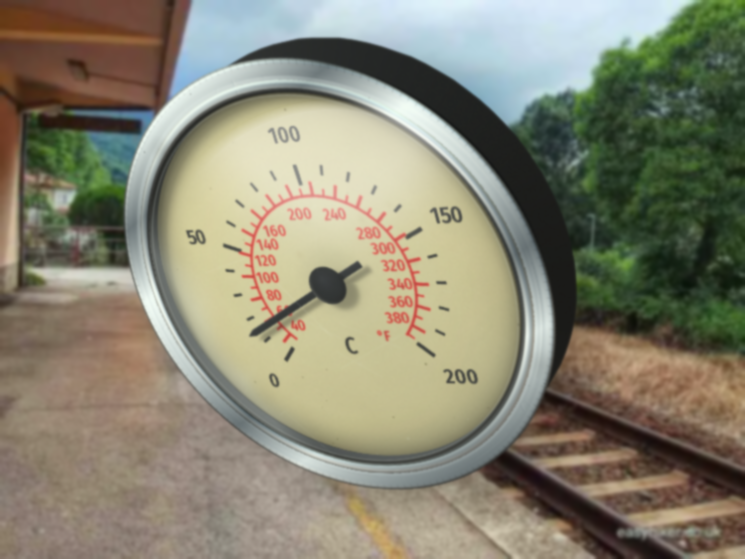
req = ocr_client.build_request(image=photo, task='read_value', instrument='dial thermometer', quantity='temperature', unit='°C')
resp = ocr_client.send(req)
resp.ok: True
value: 15 °C
